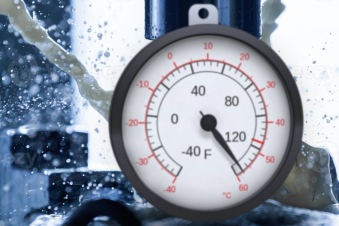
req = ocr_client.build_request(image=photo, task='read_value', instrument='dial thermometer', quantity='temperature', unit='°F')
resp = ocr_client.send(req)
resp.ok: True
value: 136 °F
